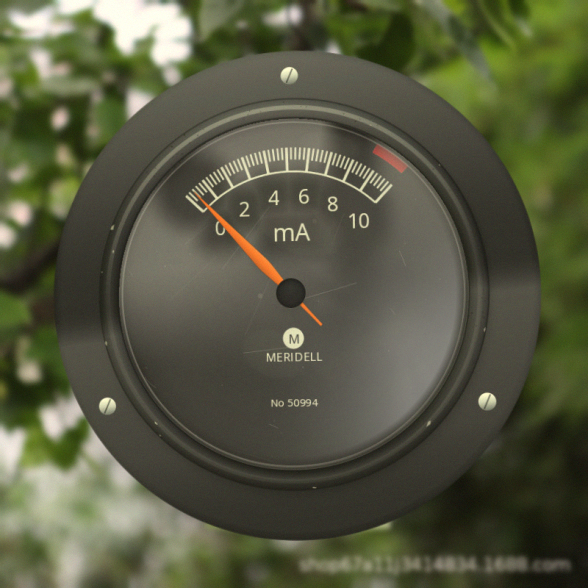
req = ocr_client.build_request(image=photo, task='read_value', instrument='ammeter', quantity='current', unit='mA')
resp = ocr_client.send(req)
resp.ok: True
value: 0.4 mA
